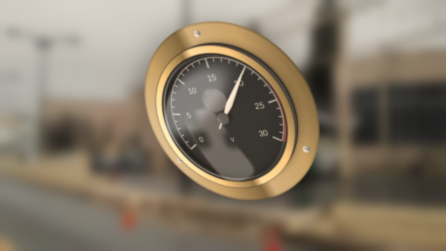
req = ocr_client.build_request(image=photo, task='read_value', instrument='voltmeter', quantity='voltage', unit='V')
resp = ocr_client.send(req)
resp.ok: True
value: 20 V
